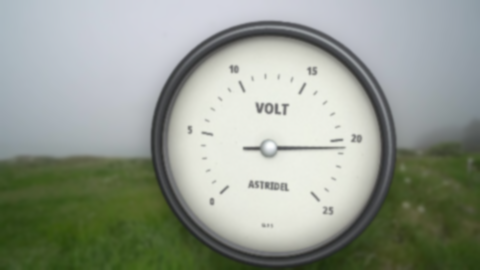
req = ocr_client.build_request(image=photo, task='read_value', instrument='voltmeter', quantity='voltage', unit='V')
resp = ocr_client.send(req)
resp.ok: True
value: 20.5 V
